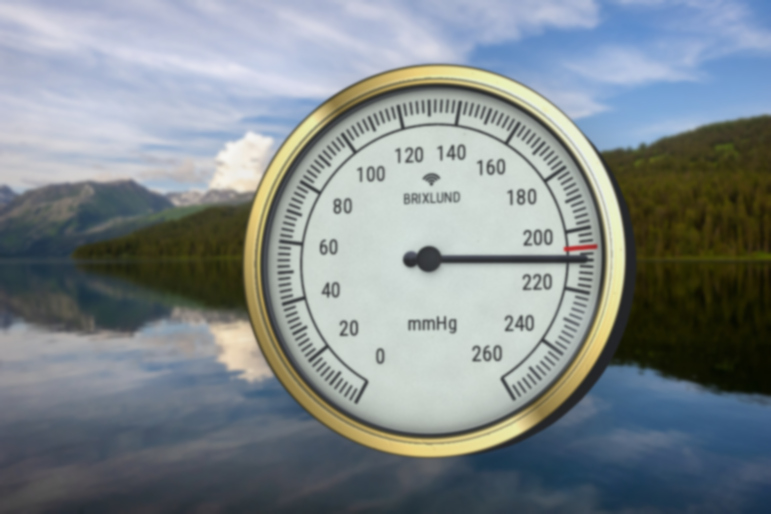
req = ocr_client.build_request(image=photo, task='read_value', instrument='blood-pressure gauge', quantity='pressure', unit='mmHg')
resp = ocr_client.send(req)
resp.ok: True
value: 210 mmHg
